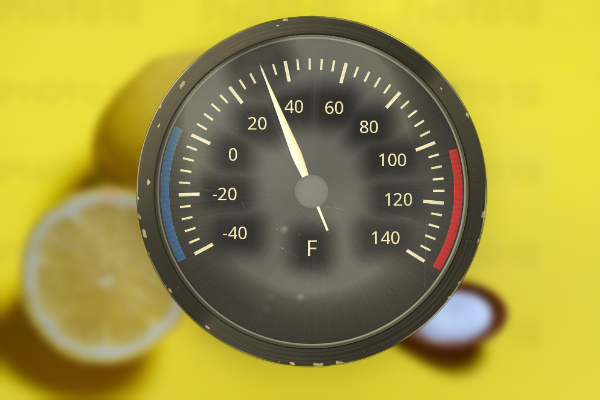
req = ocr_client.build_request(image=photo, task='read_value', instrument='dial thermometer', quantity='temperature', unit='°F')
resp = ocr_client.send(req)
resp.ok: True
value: 32 °F
